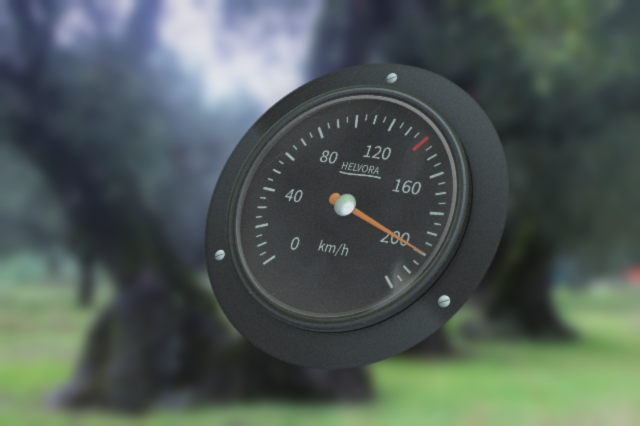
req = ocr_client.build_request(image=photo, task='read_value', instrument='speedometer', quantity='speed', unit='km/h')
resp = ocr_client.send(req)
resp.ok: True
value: 200 km/h
